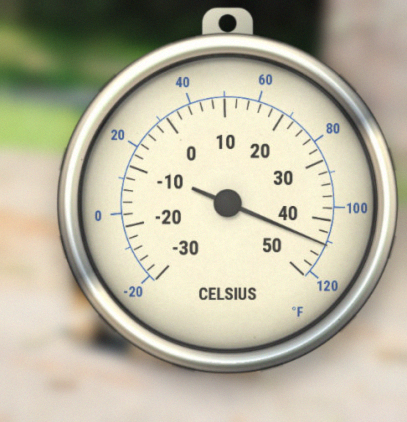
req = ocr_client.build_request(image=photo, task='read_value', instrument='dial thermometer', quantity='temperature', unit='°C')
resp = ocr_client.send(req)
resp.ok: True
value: 44 °C
